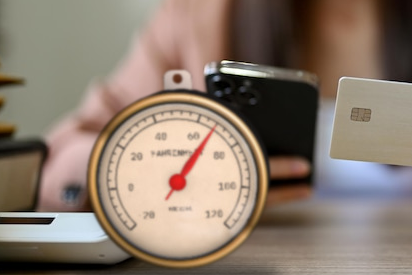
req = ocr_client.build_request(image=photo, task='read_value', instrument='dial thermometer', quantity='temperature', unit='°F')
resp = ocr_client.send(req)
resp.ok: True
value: 68 °F
